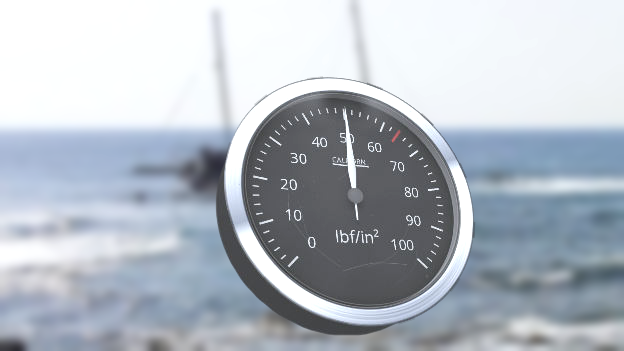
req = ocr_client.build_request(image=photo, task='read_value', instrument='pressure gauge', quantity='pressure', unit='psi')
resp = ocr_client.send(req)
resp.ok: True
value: 50 psi
